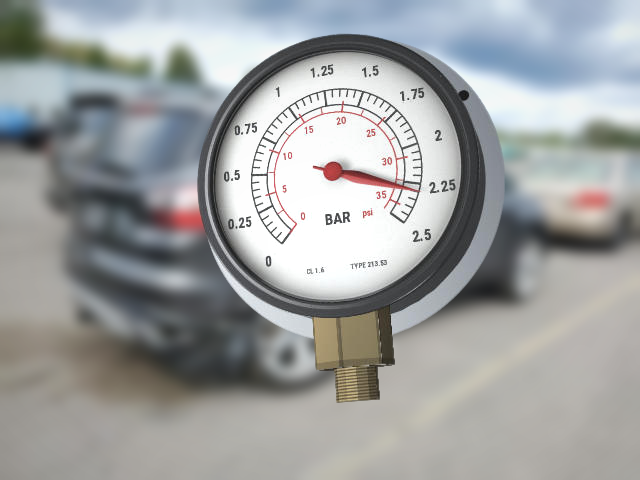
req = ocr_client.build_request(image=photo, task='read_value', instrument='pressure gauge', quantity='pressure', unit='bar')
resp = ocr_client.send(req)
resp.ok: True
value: 2.3 bar
